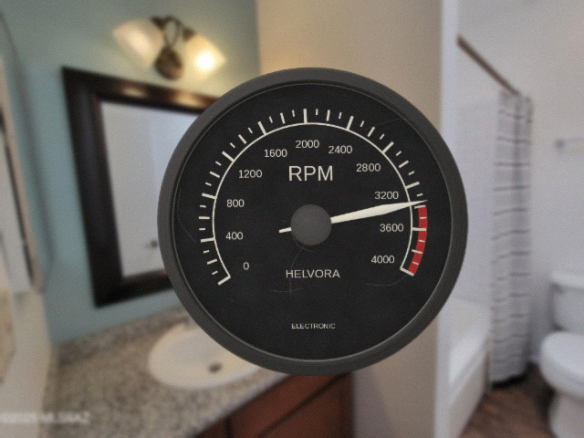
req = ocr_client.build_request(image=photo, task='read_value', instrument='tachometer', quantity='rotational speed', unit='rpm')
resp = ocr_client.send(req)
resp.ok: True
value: 3350 rpm
